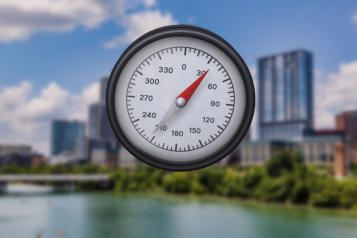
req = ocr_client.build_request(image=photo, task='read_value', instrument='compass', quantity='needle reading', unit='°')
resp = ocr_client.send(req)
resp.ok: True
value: 35 °
